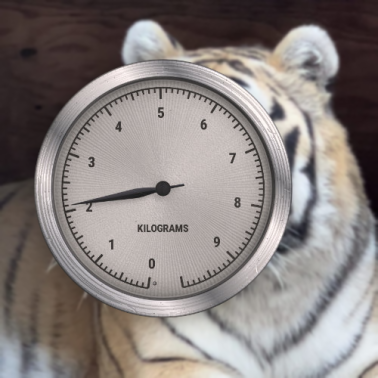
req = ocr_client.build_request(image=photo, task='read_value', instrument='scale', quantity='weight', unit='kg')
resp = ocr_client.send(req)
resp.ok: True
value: 2.1 kg
